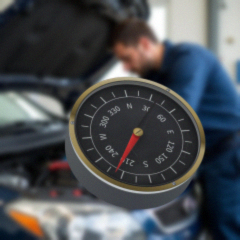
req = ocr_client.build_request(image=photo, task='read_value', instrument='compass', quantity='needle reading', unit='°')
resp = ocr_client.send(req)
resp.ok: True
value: 217.5 °
